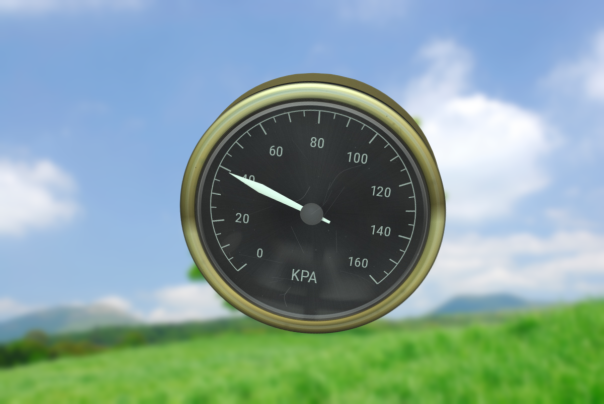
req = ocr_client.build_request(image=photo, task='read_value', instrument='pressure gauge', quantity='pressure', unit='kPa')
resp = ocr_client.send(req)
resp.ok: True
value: 40 kPa
